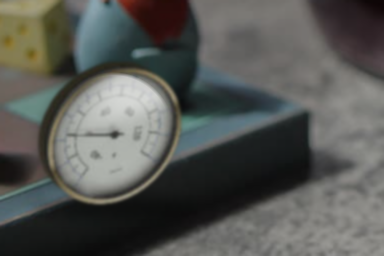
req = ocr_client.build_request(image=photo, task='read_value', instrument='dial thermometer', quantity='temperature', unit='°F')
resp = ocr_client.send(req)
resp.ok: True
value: 0 °F
